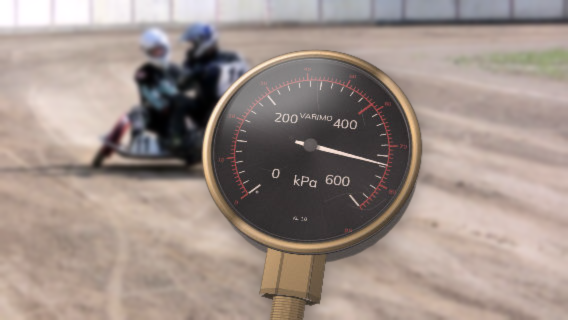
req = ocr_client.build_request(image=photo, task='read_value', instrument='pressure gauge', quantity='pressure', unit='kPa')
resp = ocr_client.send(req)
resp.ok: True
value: 520 kPa
